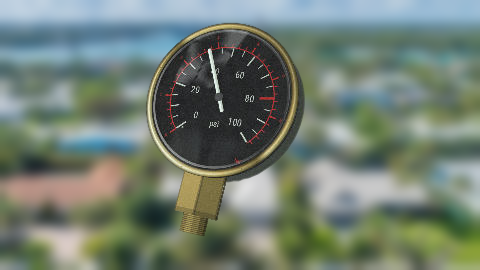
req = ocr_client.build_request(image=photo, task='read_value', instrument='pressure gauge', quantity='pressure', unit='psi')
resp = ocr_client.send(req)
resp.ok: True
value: 40 psi
